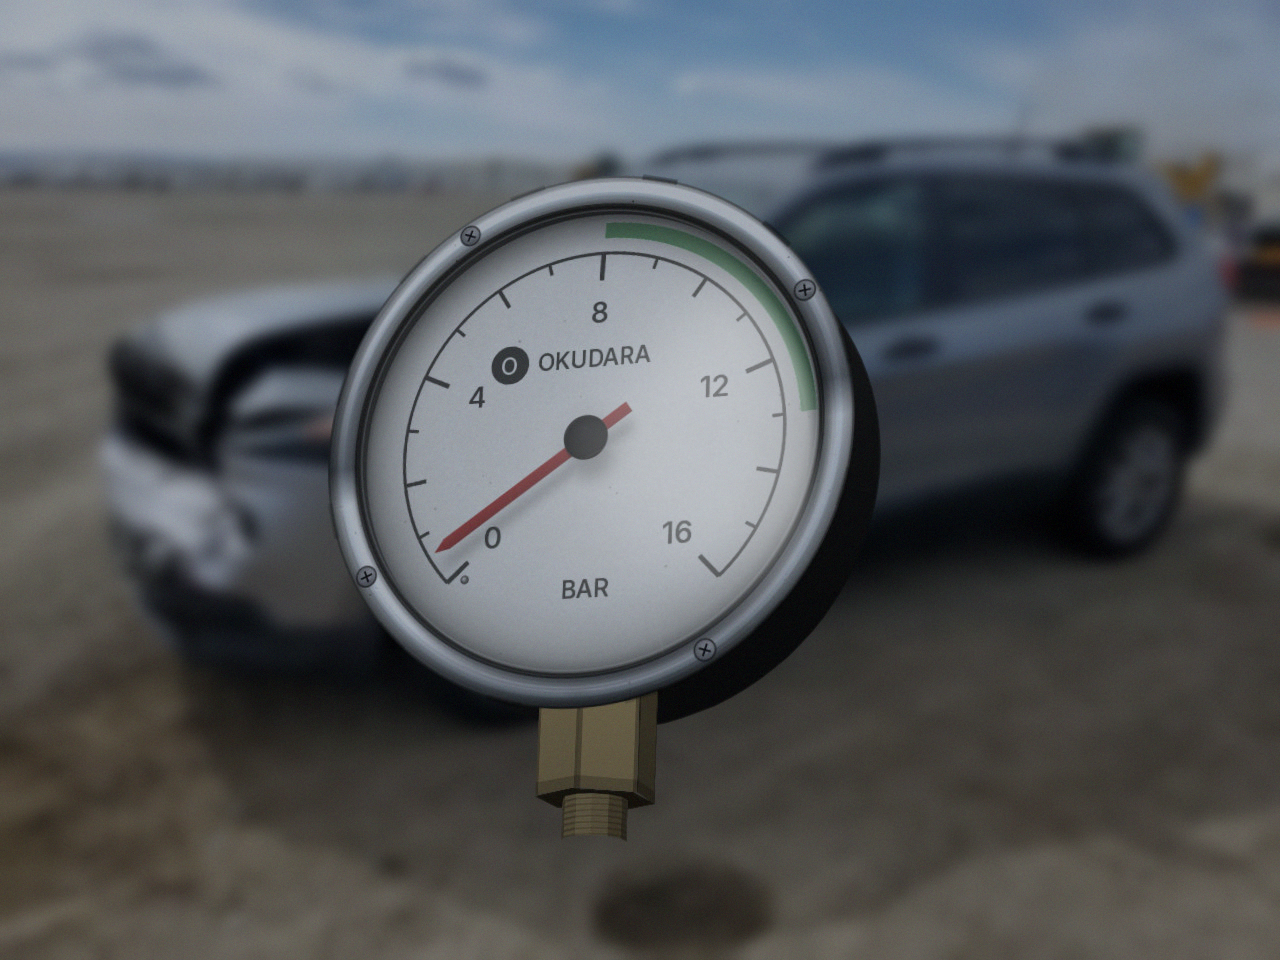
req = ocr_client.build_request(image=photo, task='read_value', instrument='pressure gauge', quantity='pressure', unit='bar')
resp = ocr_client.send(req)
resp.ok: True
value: 0.5 bar
